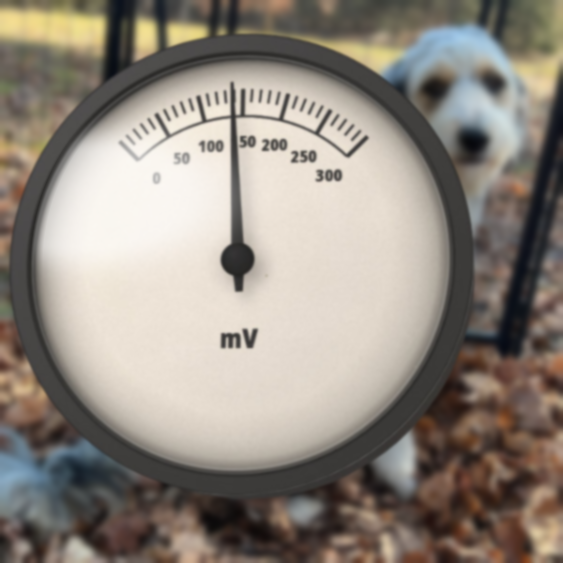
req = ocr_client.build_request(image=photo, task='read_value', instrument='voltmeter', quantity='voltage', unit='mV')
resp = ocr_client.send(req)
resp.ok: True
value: 140 mV
